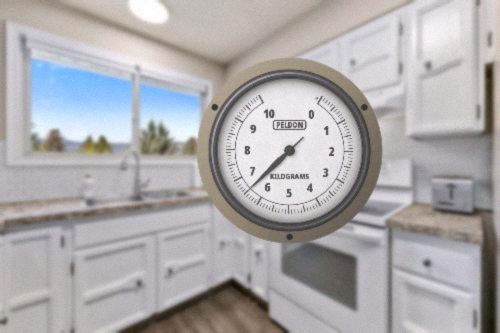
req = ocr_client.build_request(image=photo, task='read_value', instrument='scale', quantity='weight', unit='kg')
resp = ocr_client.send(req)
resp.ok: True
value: 6.5 kg
